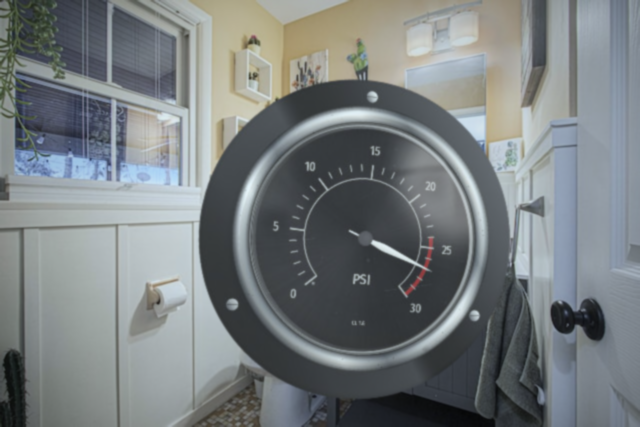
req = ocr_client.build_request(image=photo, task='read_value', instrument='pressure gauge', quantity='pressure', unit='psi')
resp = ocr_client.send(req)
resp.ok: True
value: 27 psi
